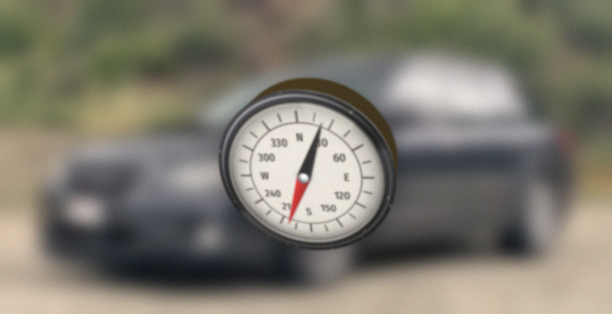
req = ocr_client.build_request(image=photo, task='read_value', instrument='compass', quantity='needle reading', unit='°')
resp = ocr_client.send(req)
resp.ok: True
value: 202.5 °
